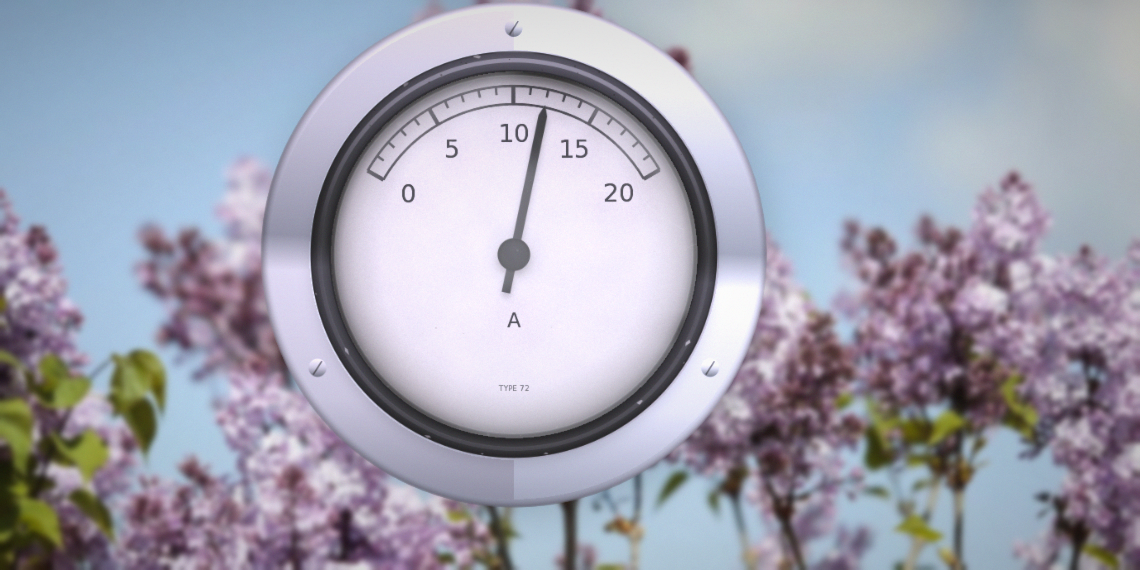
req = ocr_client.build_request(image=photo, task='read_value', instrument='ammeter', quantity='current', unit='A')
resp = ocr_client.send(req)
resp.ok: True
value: 12 A
